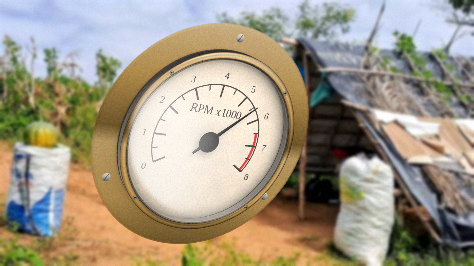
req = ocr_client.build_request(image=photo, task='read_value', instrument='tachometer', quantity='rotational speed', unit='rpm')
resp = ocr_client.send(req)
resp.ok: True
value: 5500 rpm
